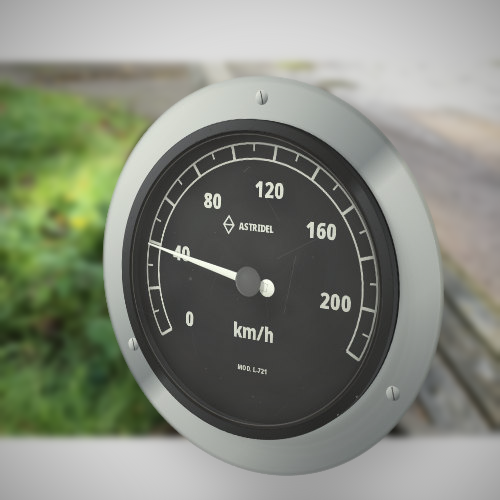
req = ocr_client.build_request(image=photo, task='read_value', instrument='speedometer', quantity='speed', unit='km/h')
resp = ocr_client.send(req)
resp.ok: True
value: 40 km/h
